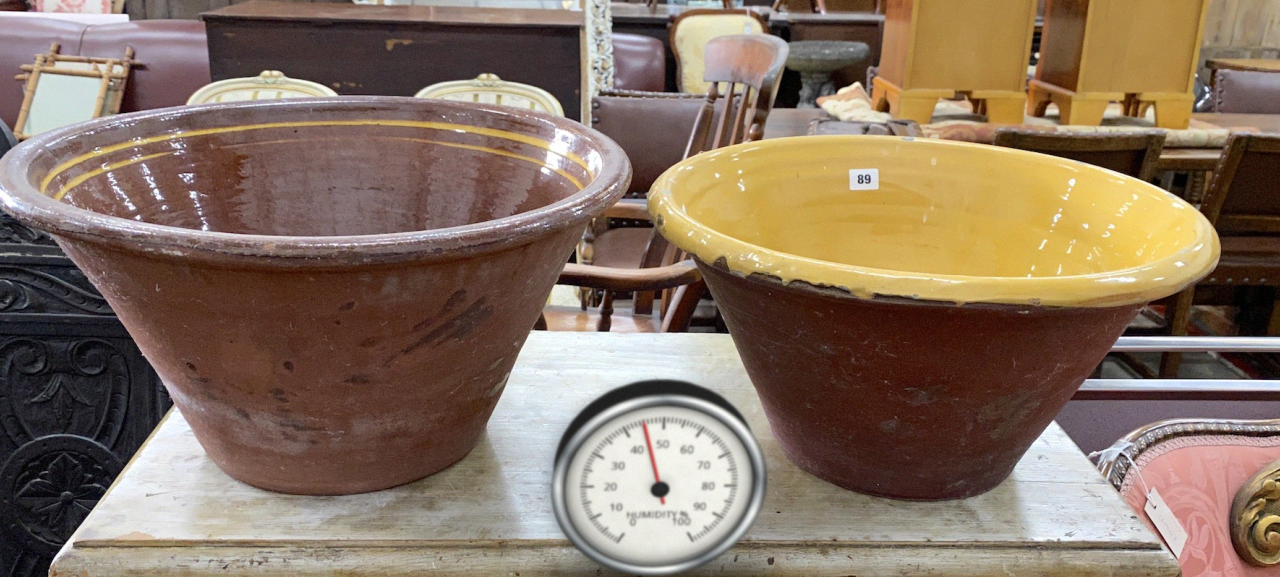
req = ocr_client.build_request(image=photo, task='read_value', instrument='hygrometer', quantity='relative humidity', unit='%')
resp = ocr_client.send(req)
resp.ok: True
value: 45 %
